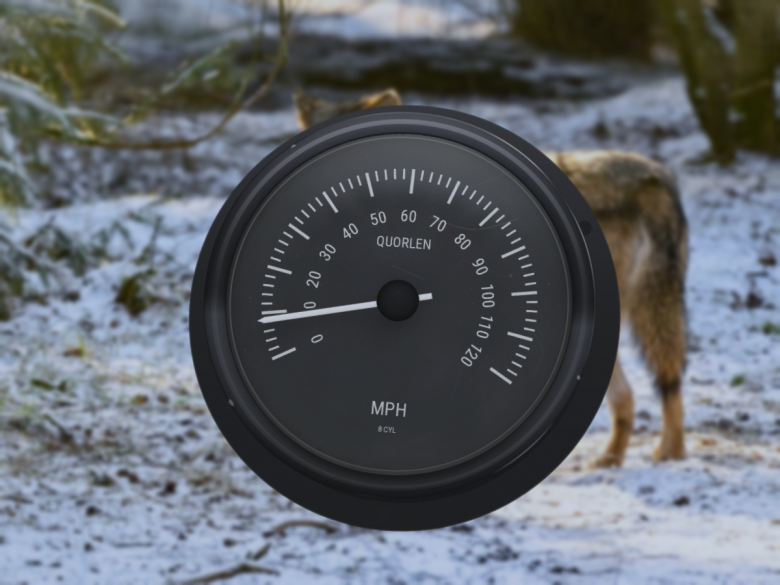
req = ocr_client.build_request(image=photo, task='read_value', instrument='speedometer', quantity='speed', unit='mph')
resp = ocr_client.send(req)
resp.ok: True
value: 8 mph
